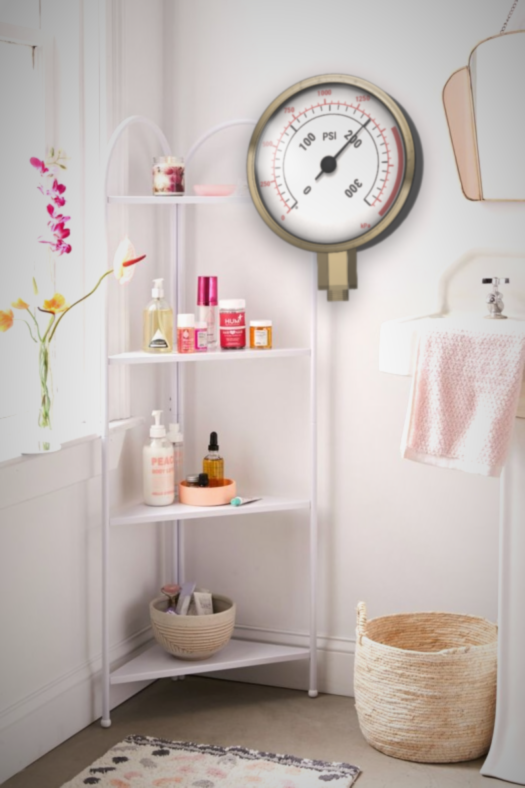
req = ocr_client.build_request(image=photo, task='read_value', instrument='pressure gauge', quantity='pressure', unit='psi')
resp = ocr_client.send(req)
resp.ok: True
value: 200 psi
